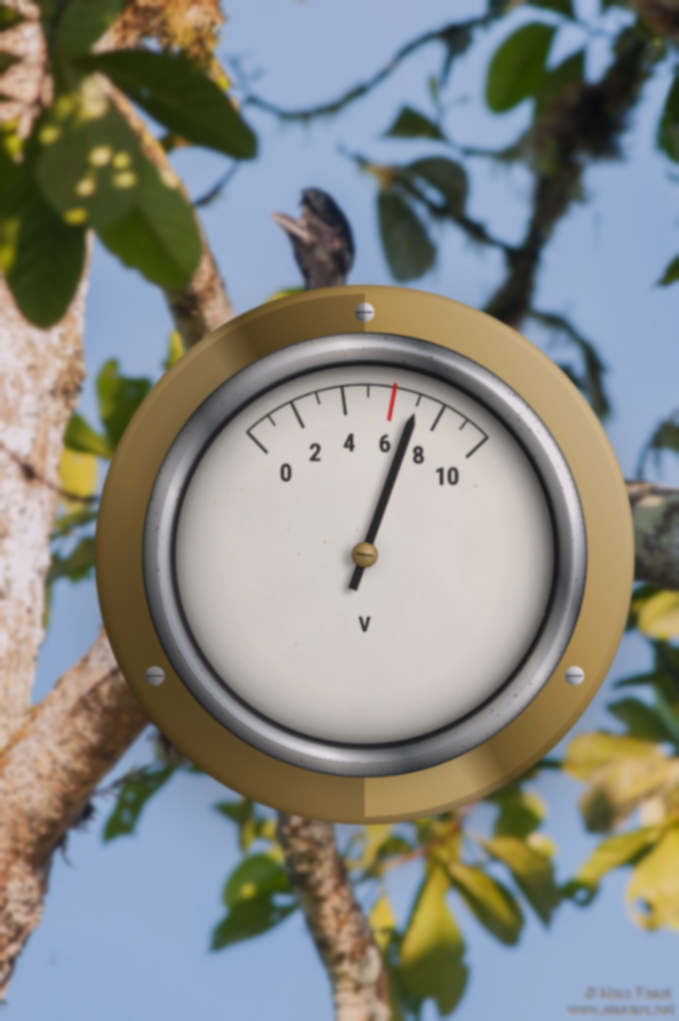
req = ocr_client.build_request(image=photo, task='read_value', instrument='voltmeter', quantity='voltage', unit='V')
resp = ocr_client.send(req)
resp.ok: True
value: 7 V
